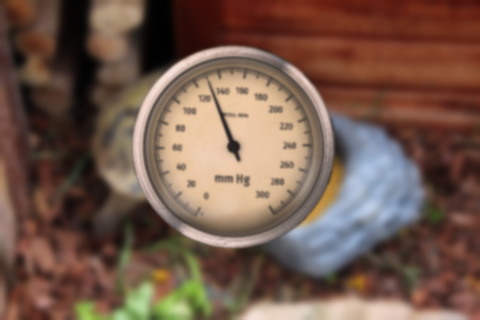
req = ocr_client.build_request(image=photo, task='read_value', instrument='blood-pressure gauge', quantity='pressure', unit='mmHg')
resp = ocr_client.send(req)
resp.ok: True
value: 130 mmHg
